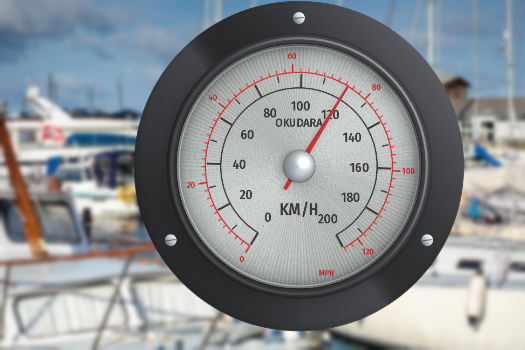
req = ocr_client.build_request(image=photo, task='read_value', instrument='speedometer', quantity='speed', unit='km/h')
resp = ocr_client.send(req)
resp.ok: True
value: 120 km/h
